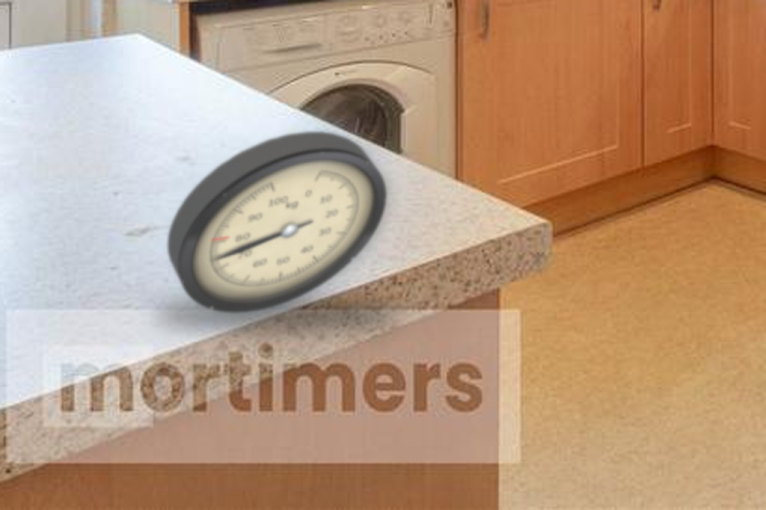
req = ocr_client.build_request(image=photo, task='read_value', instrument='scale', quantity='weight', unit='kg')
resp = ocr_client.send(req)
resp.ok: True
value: 75 kg
